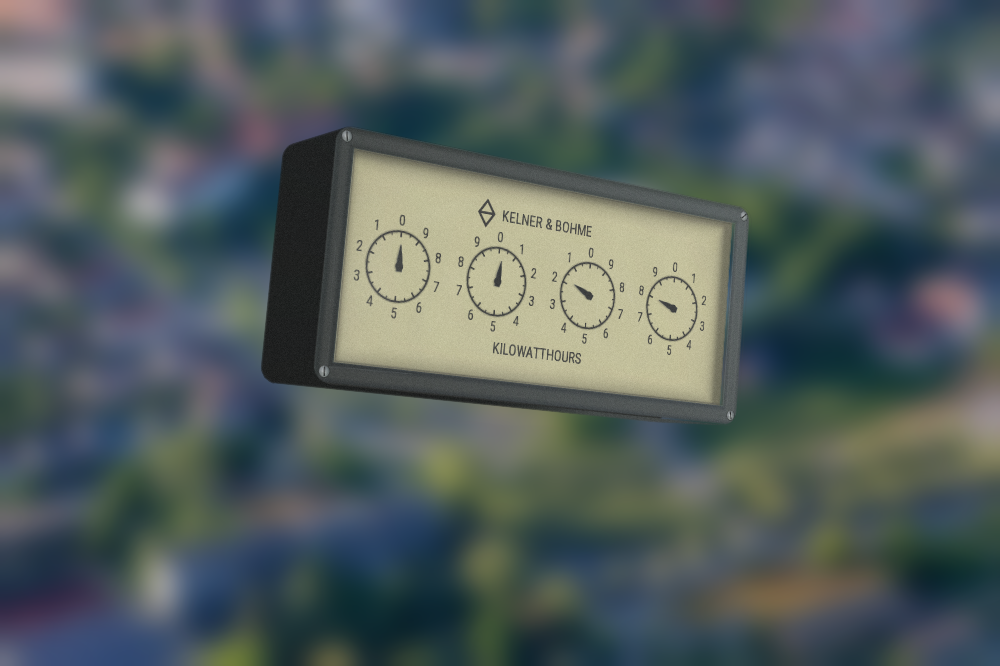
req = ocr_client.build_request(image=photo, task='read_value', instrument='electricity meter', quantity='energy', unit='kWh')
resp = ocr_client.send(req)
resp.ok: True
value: 18 kWh
